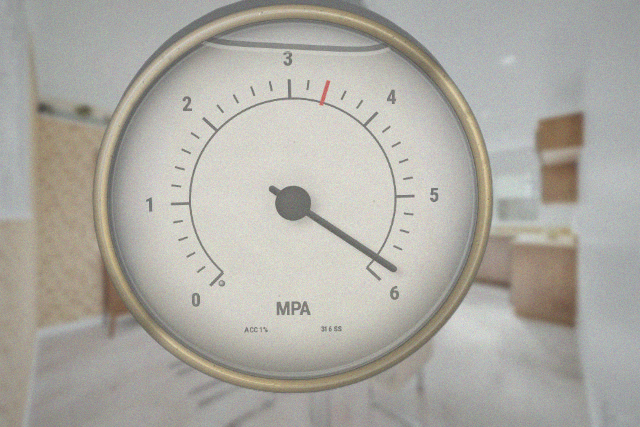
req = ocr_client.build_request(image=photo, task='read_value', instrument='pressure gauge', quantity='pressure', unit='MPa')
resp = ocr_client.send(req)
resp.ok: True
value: 5.8 MPa
